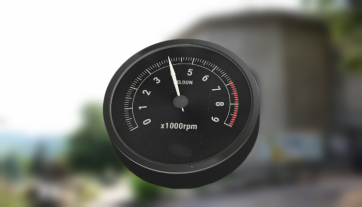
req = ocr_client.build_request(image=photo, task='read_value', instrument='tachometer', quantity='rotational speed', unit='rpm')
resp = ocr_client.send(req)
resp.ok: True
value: 4000 rpm
